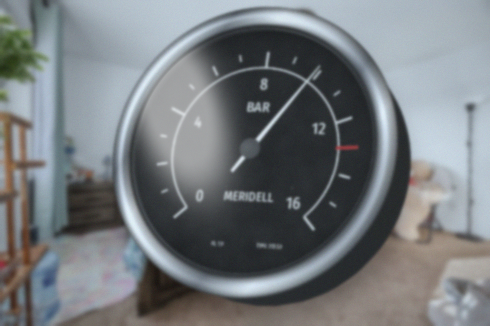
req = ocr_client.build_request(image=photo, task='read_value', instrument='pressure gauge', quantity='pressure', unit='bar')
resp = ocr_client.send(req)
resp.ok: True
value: 10 bar
